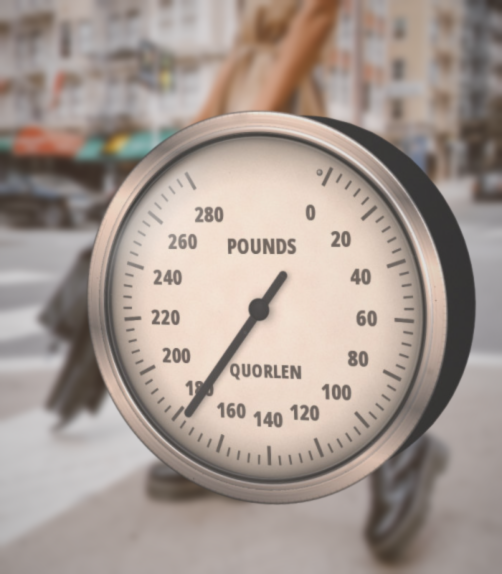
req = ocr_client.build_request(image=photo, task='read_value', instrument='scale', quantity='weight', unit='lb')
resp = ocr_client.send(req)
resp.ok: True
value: 176 lb
